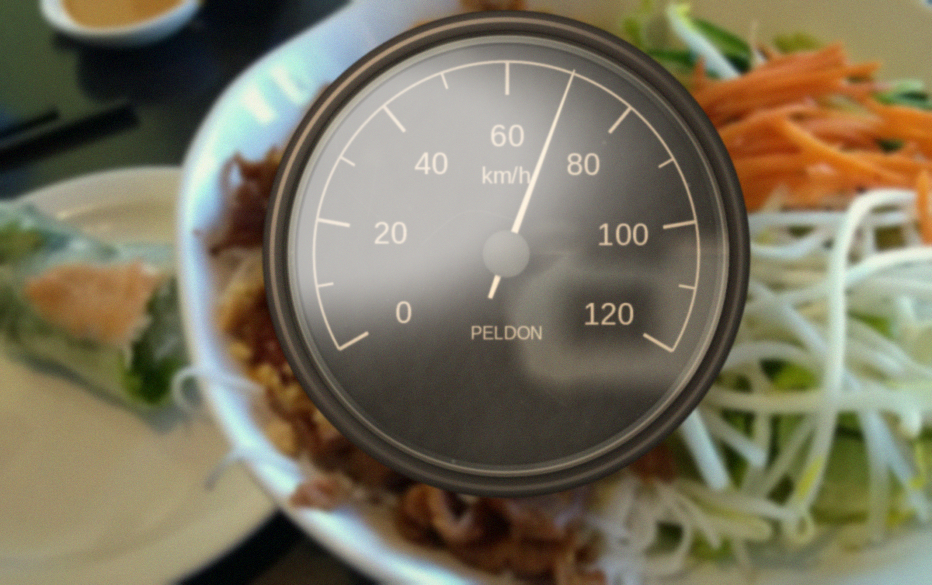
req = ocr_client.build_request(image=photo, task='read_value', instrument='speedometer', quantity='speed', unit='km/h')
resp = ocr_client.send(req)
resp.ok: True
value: 70 km/h
